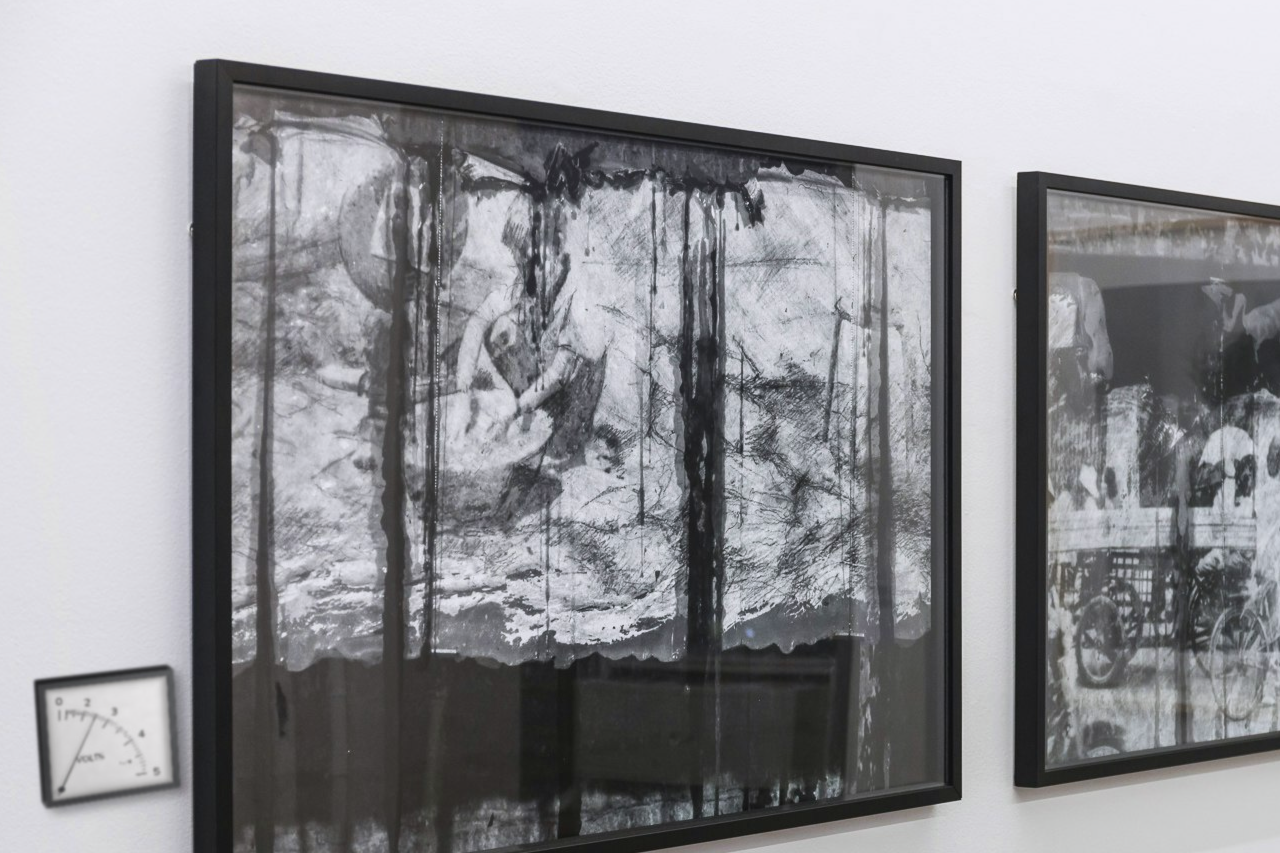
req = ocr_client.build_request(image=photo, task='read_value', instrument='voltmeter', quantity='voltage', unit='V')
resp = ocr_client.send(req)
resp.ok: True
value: 2.5 V
